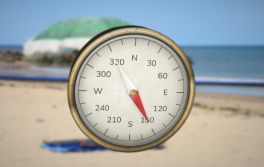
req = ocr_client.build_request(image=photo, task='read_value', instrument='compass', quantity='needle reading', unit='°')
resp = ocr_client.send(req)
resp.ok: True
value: 150 °
